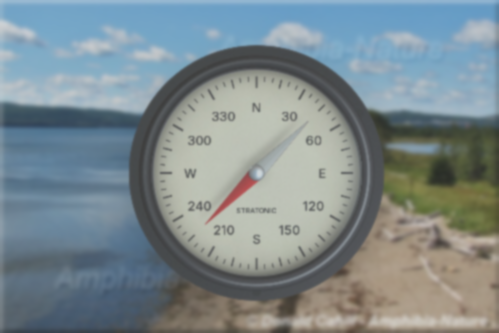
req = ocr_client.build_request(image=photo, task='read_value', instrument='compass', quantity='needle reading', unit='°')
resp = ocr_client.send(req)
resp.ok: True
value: 225 °
